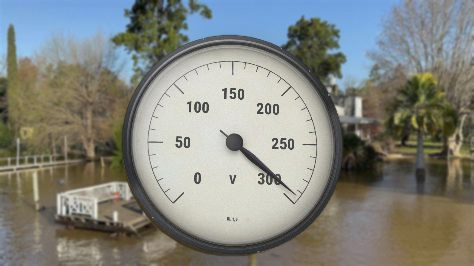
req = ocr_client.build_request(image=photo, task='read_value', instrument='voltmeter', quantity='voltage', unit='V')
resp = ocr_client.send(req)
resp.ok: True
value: 295 V
